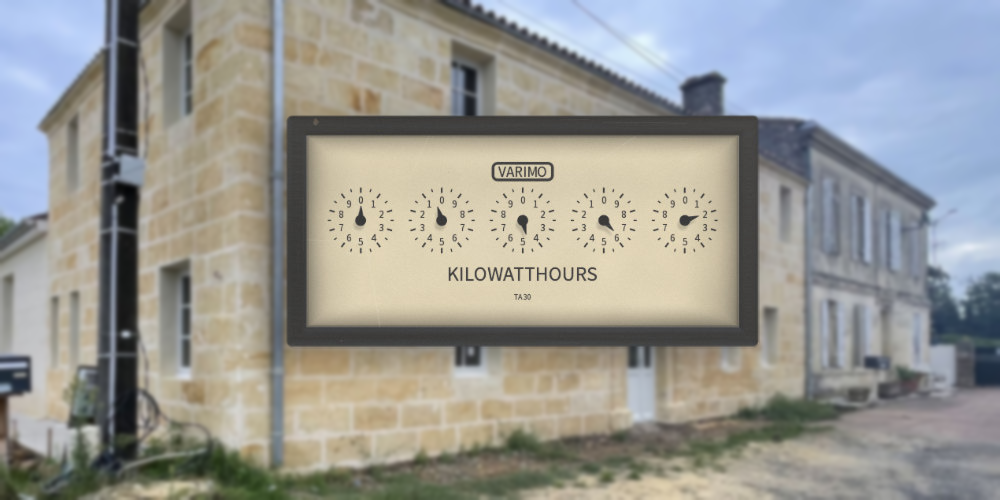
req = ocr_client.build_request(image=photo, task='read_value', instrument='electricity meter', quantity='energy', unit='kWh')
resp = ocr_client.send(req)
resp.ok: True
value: 462 kWh
